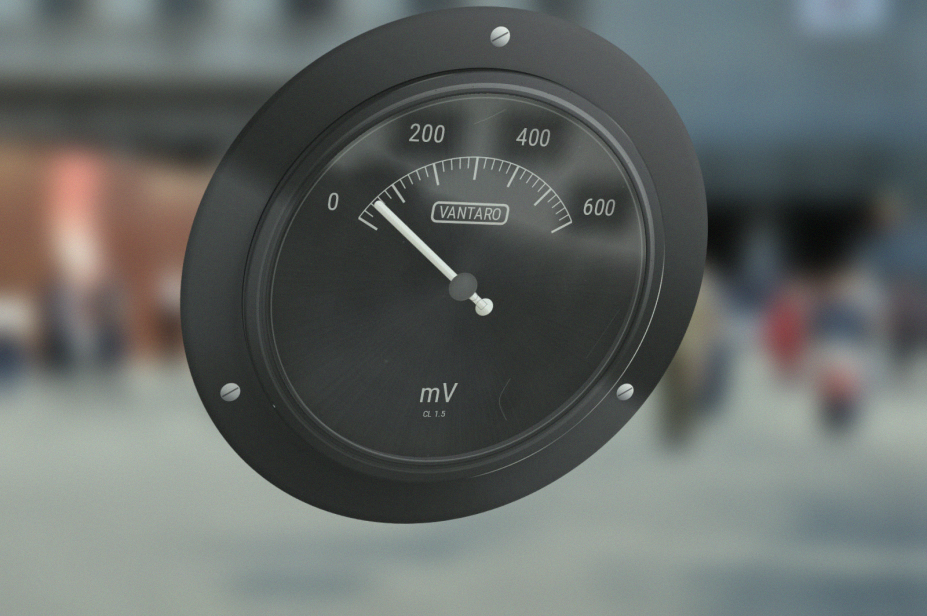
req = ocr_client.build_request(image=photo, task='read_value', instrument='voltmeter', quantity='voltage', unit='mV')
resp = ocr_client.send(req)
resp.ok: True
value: 50 mV
